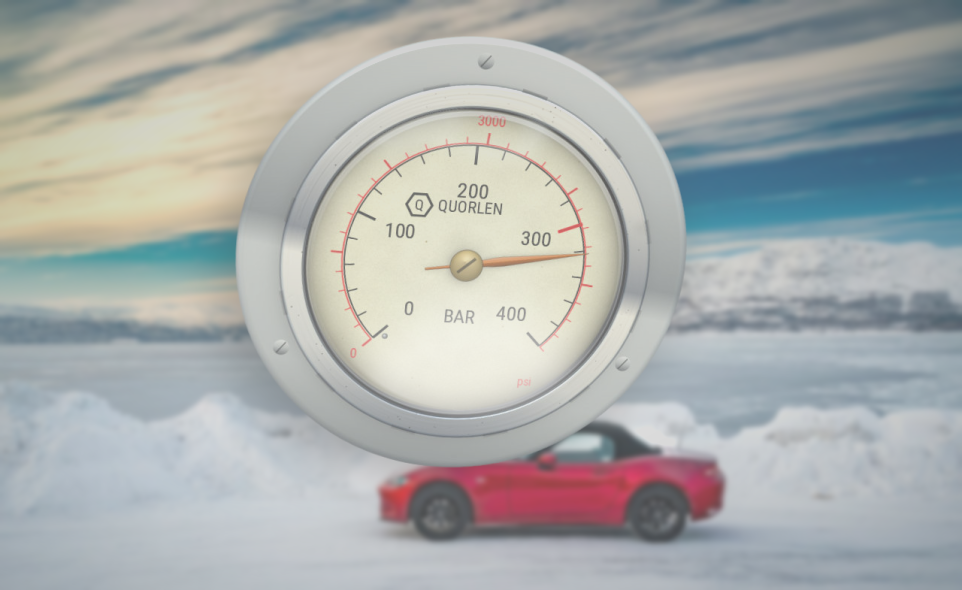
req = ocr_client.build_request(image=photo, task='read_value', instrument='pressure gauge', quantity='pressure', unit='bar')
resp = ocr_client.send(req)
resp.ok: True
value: 320 bar
